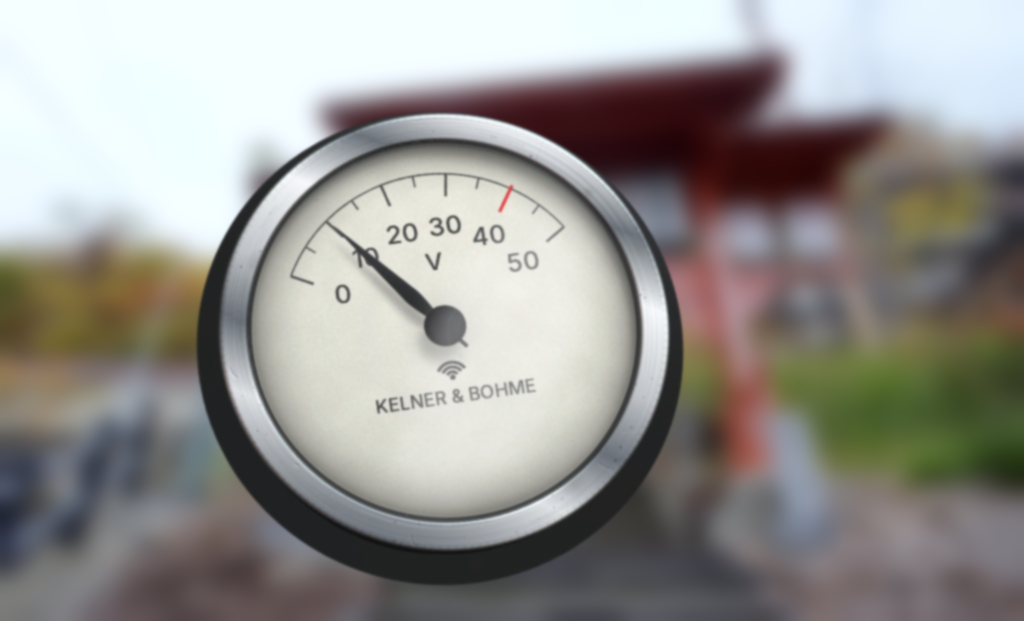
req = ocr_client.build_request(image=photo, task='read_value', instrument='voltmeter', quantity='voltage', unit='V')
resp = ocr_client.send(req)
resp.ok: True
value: 10 V
